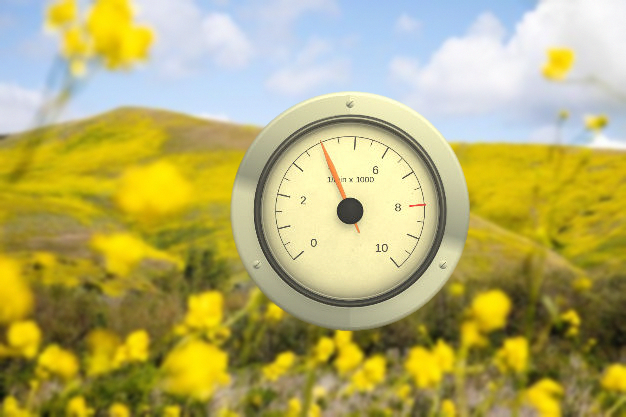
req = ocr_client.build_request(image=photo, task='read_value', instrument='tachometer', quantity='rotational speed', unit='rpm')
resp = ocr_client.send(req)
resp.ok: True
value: 4000 rpm
